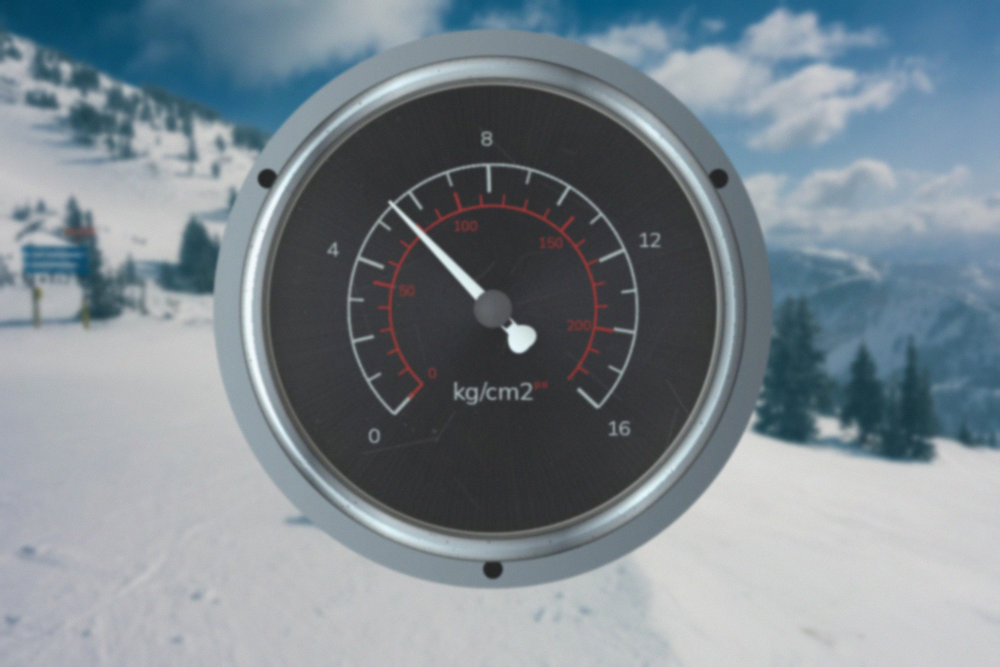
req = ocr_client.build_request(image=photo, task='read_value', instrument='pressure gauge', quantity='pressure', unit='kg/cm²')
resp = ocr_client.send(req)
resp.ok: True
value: 5.5 kg/cm²
